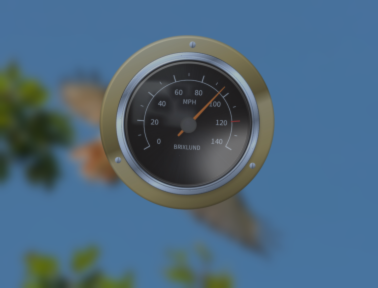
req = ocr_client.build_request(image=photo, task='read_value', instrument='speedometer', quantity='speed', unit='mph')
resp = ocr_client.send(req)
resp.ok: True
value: 95 mph
